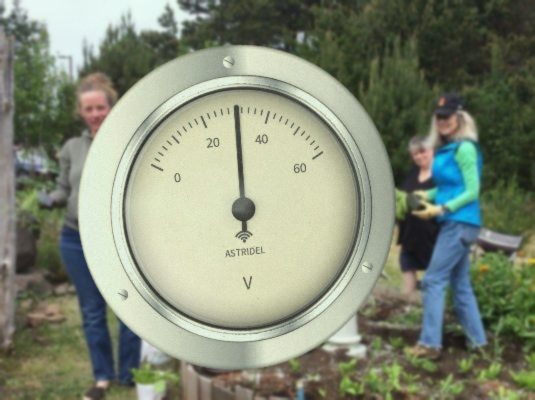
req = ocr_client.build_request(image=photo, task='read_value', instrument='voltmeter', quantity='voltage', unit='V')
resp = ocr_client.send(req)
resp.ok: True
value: 30 V
